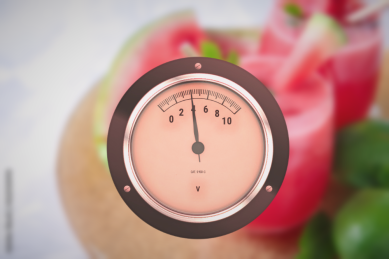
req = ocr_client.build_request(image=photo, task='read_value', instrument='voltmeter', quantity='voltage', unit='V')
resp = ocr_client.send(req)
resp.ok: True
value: 4 V
